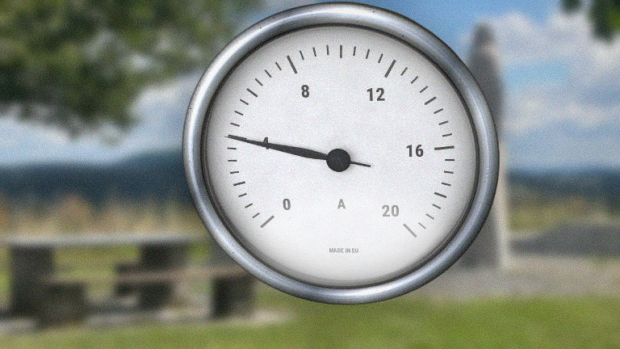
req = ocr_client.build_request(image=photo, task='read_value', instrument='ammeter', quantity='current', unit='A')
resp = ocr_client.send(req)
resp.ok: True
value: 4 A
